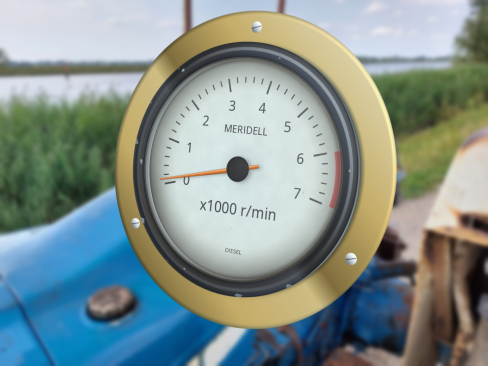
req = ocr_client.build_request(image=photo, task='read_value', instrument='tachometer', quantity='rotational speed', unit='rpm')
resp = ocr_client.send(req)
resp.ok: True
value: 100 rpm
